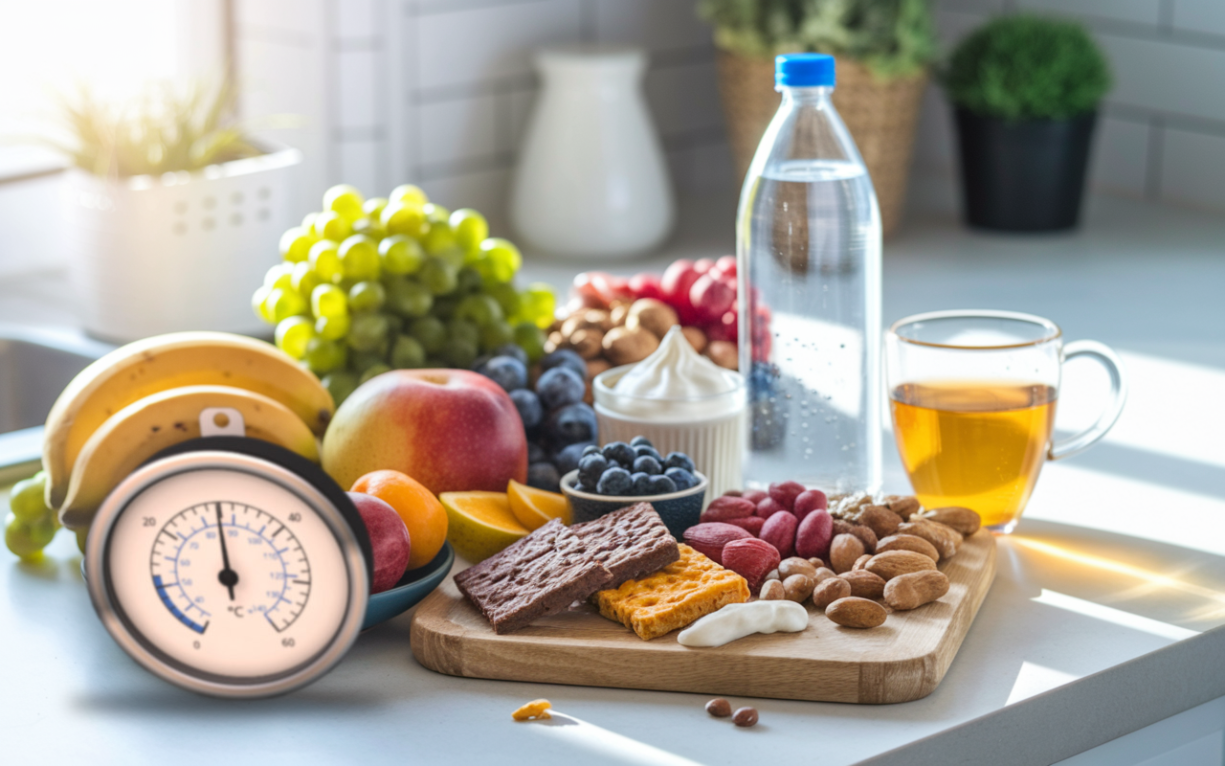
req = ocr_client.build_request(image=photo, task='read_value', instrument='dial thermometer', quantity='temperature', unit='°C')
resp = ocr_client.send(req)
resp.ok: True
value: 30 °C
